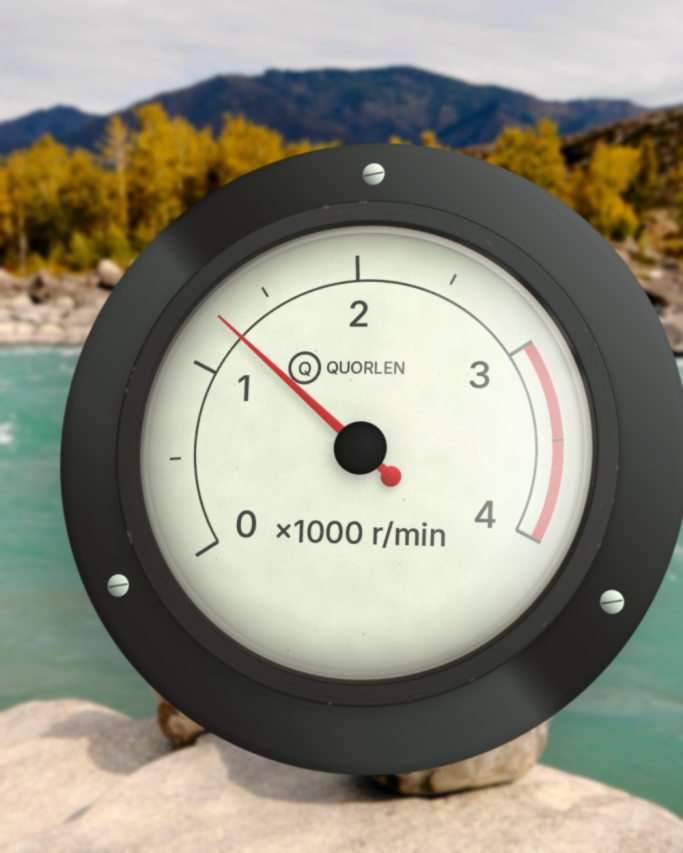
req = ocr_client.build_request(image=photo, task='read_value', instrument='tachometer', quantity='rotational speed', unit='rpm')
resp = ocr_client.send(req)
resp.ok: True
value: 1250 rpm
